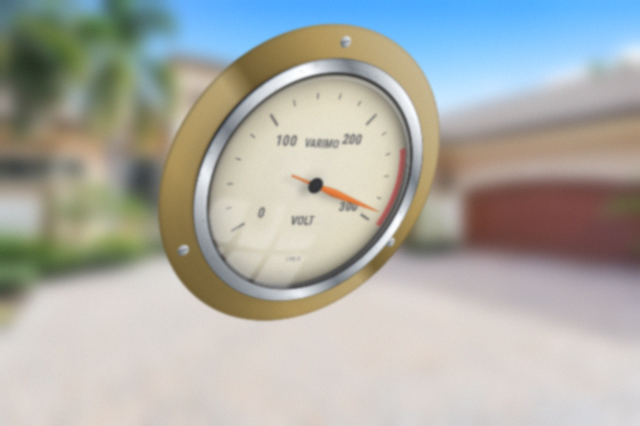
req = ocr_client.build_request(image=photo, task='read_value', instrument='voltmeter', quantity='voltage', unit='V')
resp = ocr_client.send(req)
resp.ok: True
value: 290 V
